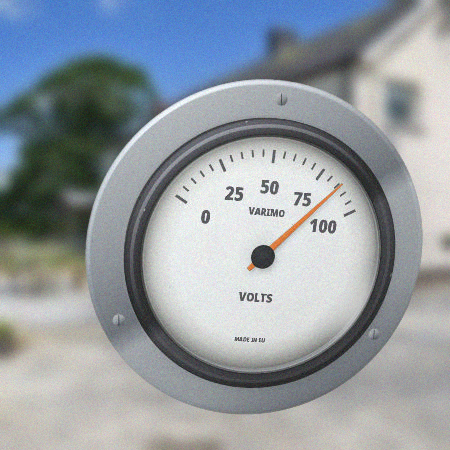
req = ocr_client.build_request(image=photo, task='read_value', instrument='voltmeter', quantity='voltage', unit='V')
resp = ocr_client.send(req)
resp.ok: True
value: 85 V
